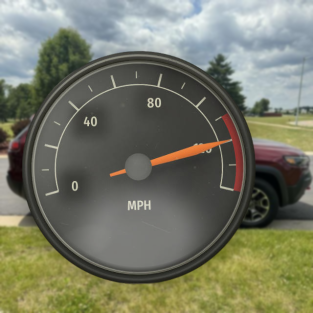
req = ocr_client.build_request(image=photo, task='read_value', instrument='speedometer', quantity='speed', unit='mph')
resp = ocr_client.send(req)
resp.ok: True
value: 120 mph
